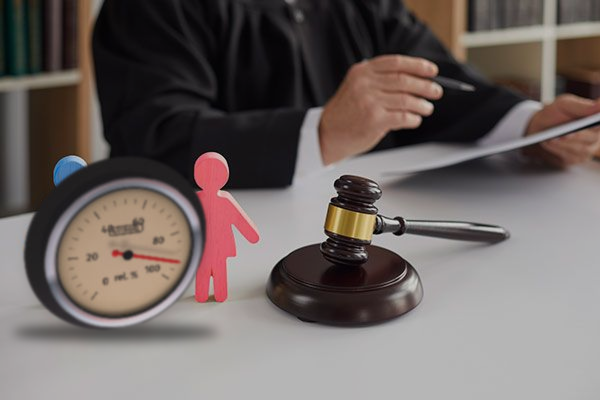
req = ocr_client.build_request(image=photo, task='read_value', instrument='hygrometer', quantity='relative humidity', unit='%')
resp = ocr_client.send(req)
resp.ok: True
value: 92 %
